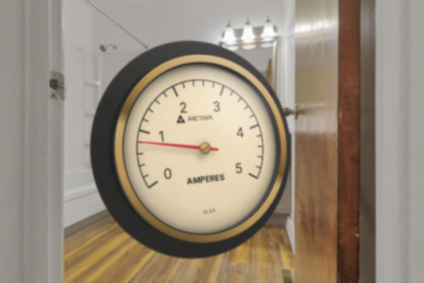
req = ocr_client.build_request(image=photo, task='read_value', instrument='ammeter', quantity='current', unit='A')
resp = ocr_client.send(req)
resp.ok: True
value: 0.8 A
